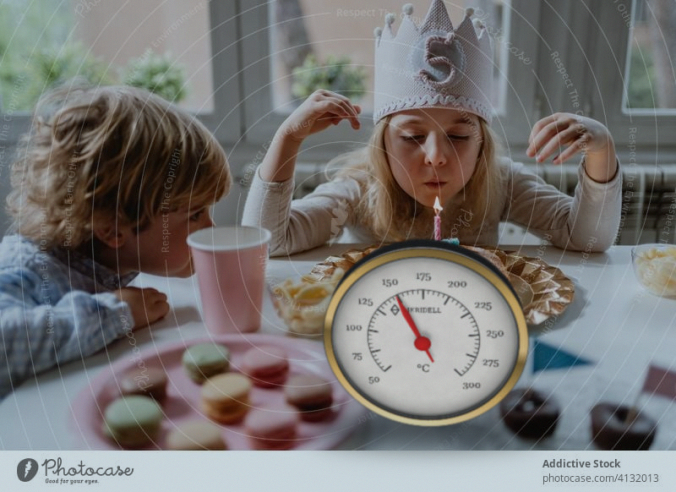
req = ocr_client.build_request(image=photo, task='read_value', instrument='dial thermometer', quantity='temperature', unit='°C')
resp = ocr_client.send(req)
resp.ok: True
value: 150 °C
